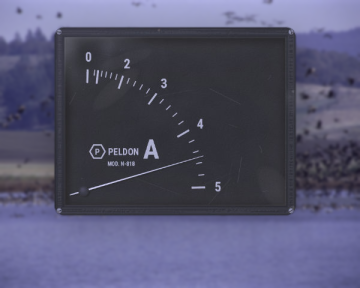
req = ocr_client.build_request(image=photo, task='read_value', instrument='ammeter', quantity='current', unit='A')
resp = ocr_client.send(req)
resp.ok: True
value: 4.5 A
